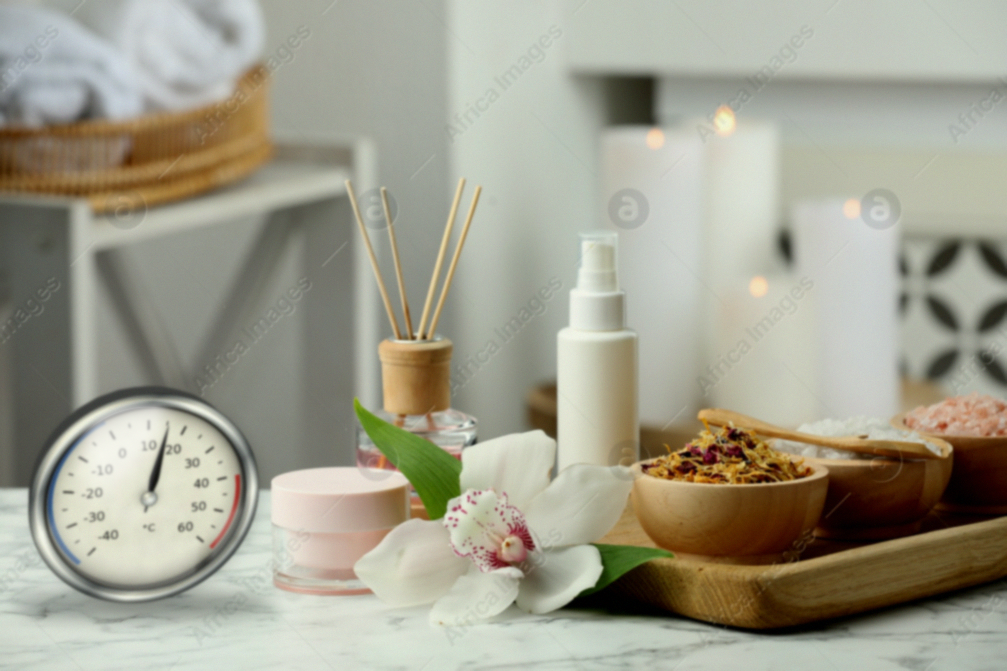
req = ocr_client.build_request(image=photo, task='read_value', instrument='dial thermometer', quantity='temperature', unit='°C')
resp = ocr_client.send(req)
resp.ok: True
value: 15 °C
